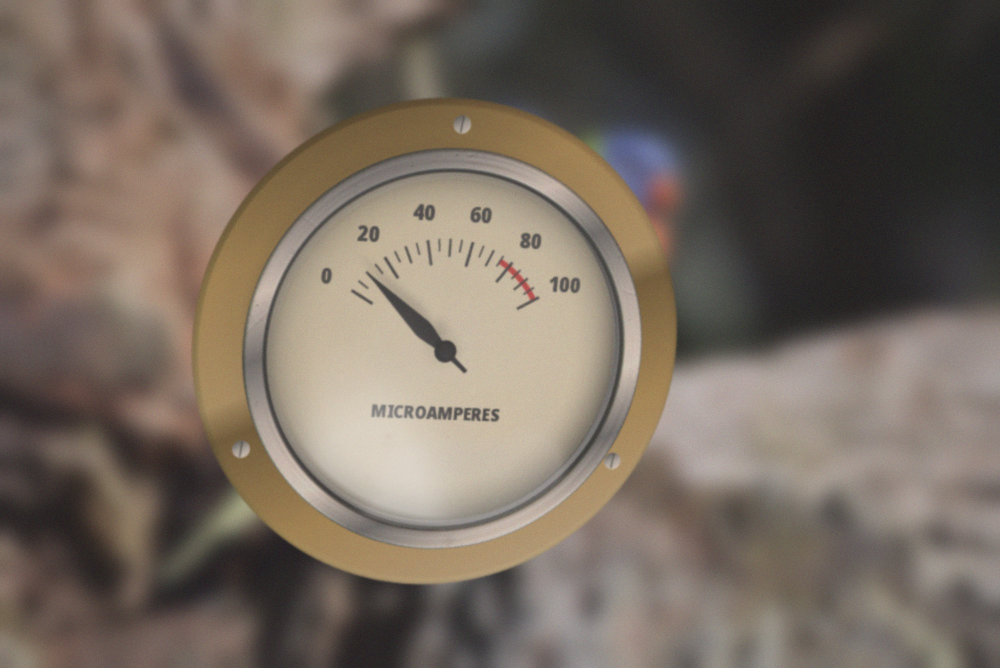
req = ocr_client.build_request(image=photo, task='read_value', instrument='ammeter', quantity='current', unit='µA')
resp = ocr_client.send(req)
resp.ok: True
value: 10 µA
